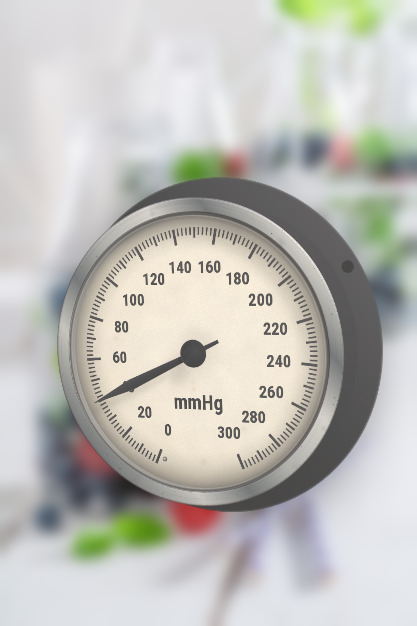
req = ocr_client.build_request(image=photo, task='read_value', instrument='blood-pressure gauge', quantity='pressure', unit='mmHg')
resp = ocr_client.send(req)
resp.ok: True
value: 40 mmHg
